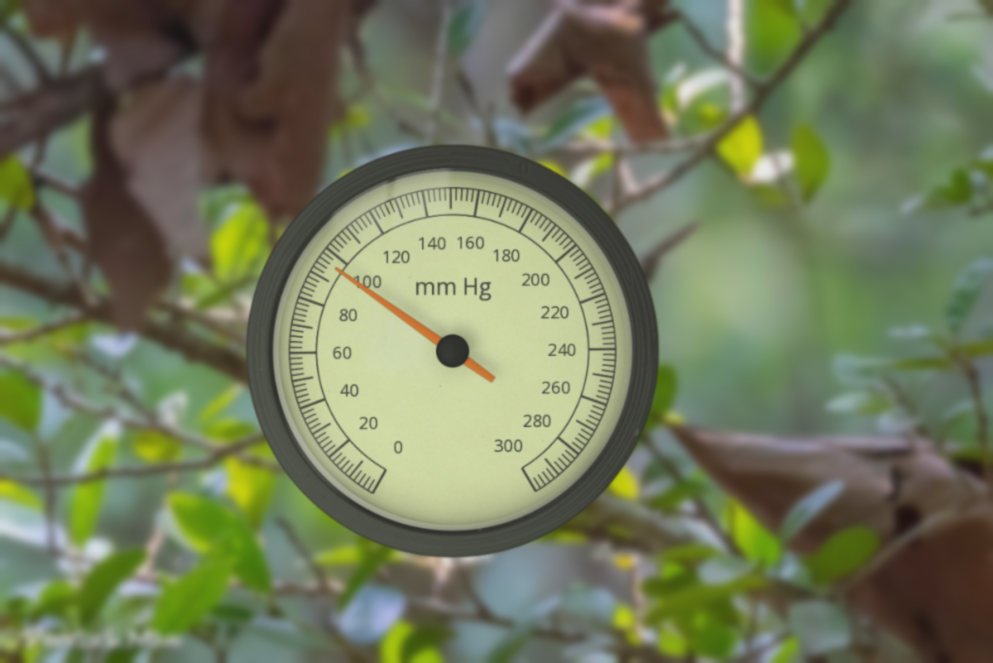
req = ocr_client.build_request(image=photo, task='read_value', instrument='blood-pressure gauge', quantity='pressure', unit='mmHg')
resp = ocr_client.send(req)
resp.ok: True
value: 96 mmHg
